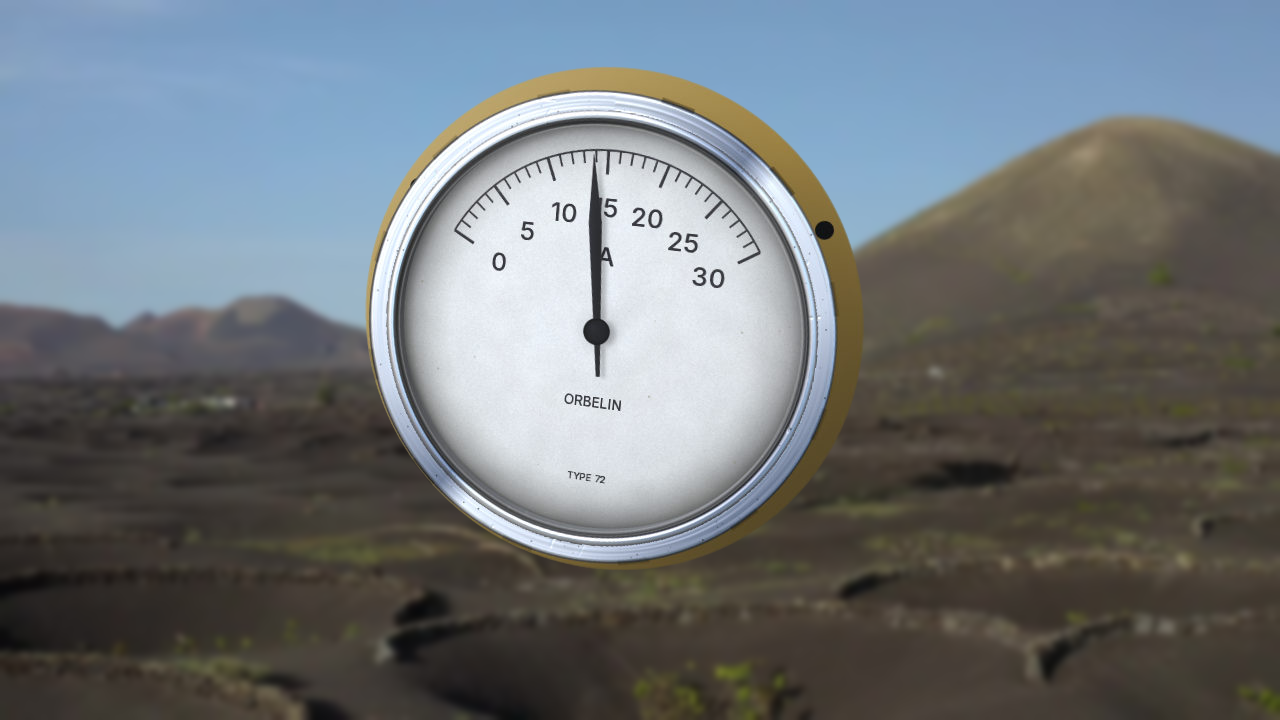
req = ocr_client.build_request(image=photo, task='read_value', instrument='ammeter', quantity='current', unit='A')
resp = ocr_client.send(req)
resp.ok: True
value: 14 A
